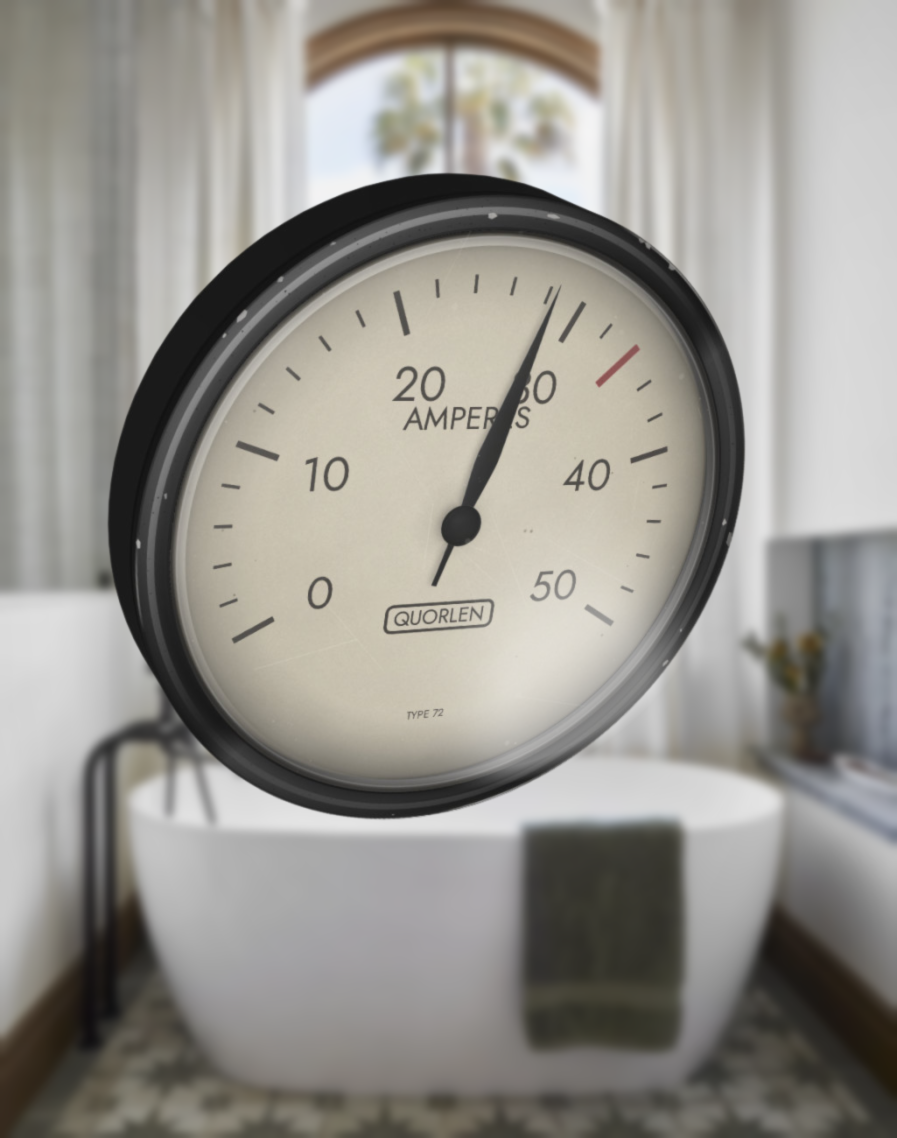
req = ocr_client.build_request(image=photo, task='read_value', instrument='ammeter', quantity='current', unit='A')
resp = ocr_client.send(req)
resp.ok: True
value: 28 A
